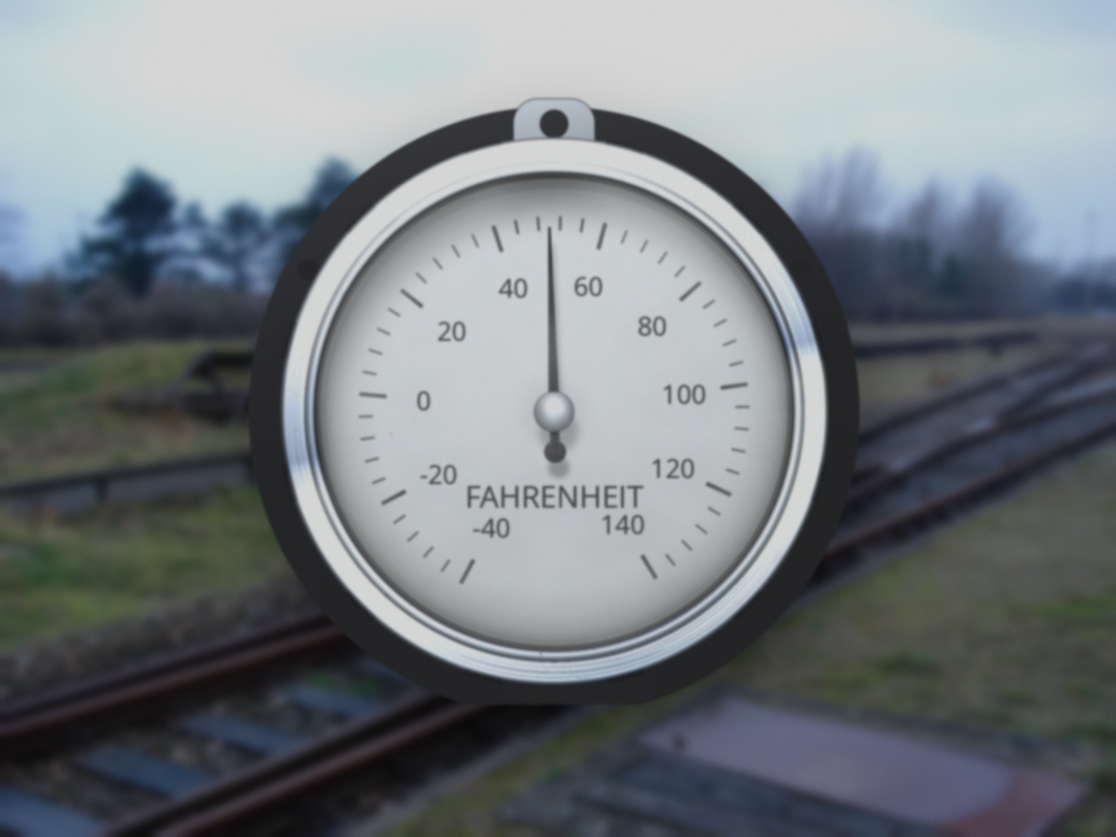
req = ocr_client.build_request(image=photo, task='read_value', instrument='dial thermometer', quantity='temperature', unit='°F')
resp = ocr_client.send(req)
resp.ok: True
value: 50 °F
